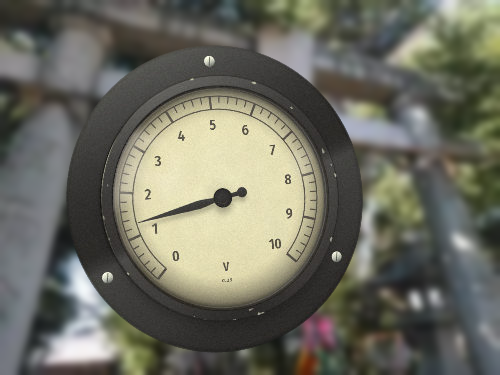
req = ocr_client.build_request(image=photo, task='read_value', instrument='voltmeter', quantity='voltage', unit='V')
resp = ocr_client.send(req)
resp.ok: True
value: 1.3 V
